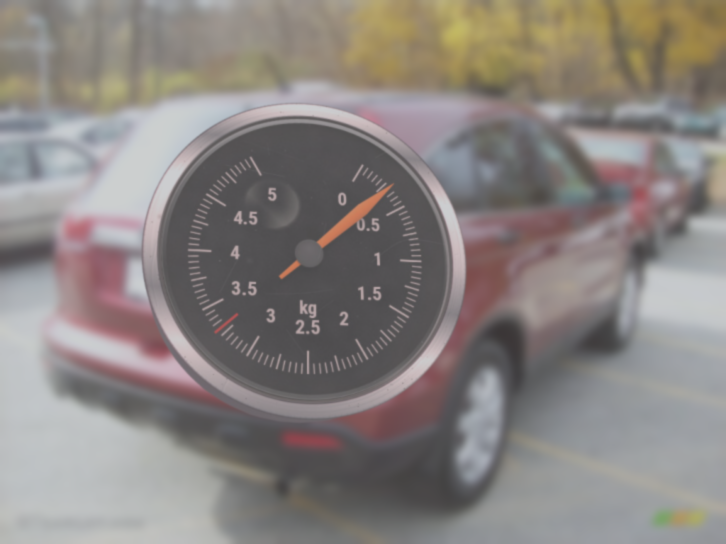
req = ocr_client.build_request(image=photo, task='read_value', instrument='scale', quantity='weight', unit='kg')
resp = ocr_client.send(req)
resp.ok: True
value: 0.3 kg
